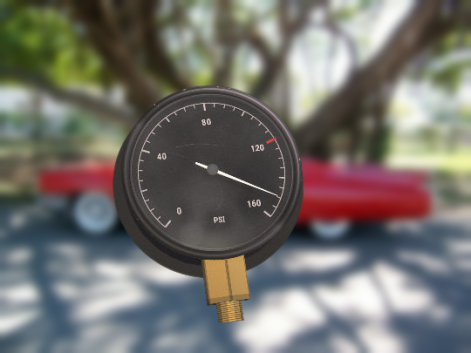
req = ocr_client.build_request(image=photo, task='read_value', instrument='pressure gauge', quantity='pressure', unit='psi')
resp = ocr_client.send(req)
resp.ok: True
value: 150 psi
